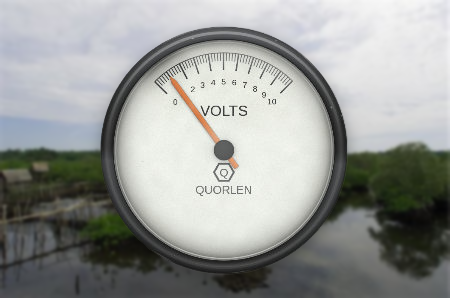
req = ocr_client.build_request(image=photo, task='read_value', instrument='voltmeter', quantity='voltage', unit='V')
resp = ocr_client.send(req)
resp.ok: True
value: 1 V
